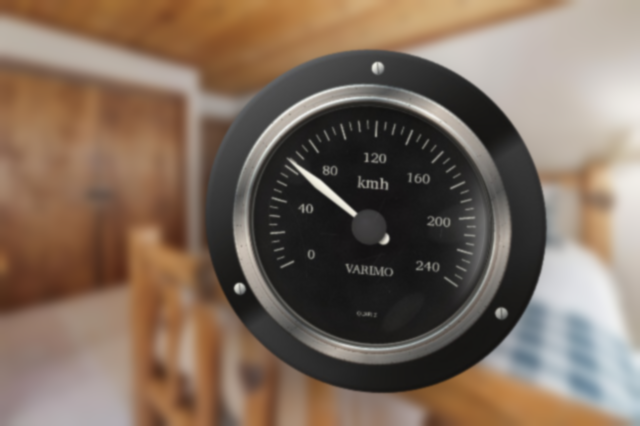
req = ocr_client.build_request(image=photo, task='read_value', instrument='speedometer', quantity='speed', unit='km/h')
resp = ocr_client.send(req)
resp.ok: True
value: 65 km/h
